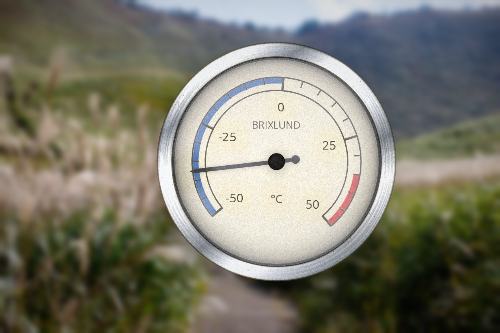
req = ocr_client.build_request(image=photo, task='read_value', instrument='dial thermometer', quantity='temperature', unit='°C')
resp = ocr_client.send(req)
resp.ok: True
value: -37.5 °C
